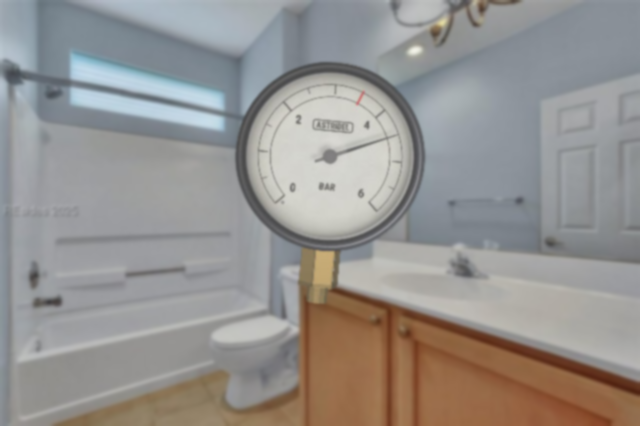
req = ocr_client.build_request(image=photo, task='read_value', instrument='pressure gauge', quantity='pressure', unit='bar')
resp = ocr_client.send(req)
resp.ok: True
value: 4.5 bar
